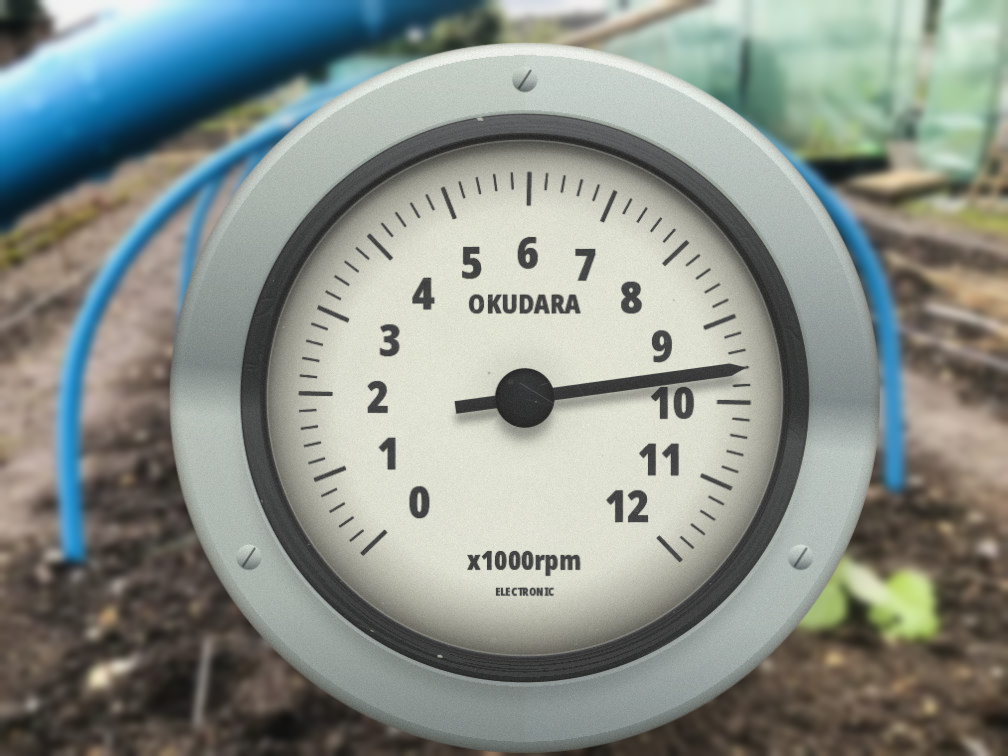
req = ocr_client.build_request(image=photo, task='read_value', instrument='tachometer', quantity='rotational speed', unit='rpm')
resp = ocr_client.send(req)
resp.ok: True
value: 9600 rpm
